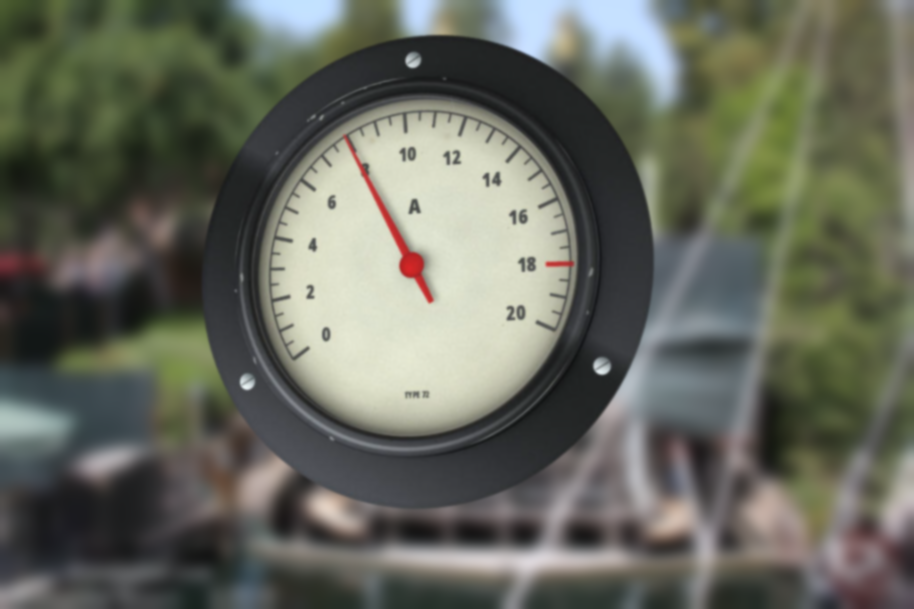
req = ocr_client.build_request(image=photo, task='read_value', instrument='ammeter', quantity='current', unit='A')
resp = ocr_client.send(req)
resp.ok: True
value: 8 A
